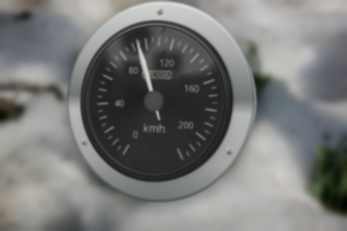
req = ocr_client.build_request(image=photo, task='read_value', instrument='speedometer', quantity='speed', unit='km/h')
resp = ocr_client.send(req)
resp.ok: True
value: 95 km/h
